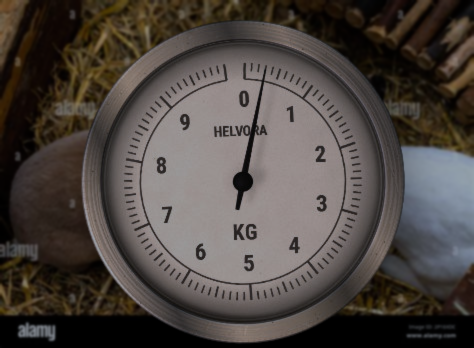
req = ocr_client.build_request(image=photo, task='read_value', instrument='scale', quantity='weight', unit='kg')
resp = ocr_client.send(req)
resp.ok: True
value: 0.3 kg
